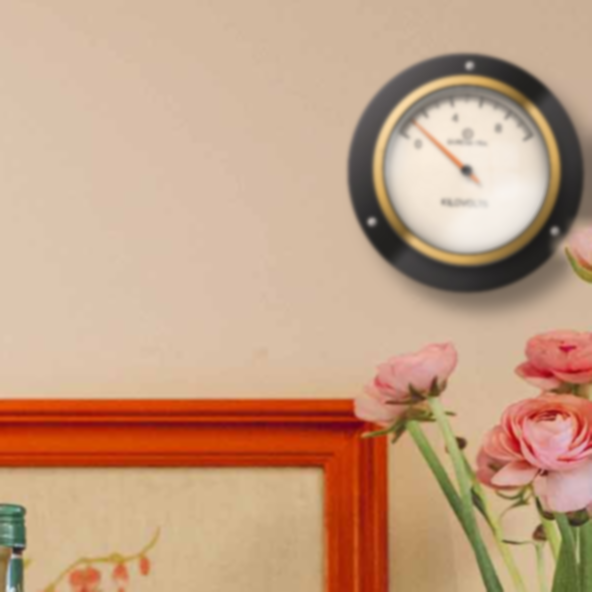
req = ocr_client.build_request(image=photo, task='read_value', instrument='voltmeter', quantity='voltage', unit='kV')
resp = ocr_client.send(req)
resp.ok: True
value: 1 kV
